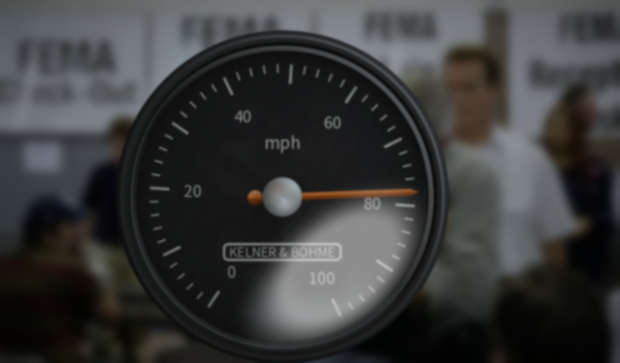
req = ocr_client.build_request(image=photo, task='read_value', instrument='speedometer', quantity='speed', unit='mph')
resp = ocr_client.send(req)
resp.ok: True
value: 78 mph
